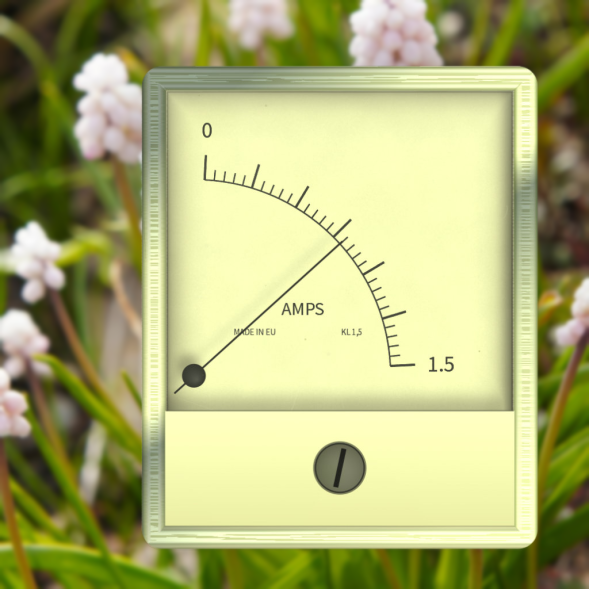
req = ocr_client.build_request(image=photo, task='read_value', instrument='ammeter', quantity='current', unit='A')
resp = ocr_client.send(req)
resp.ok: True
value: 0.8 A
